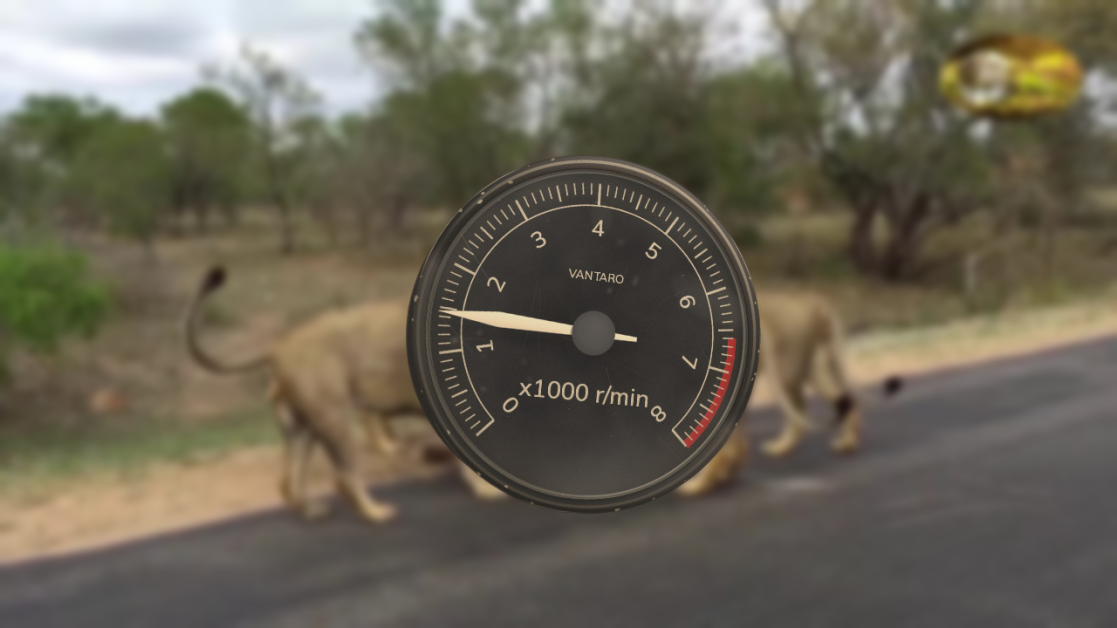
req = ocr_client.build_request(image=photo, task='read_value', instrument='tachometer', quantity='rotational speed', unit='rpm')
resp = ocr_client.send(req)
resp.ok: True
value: 1450 rpm
